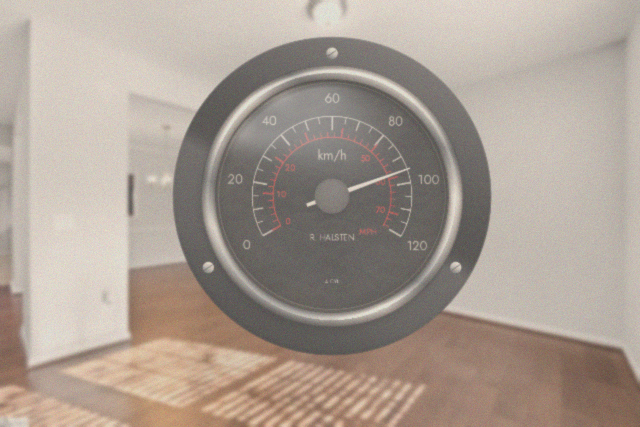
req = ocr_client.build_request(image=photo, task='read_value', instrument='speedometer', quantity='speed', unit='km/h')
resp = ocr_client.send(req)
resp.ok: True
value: 95 km/h
